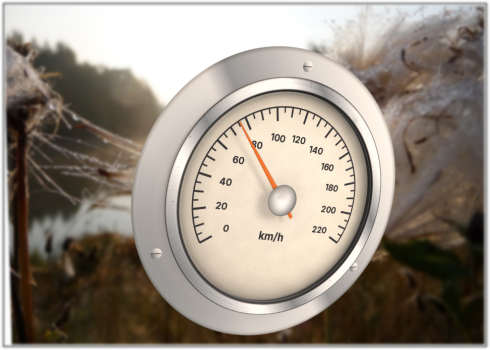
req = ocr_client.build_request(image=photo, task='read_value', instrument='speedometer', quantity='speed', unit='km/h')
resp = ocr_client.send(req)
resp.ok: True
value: 75 km/h
